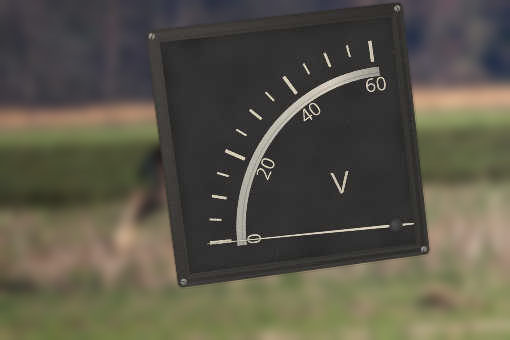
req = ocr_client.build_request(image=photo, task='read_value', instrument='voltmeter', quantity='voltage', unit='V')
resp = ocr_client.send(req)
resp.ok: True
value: 0 V
